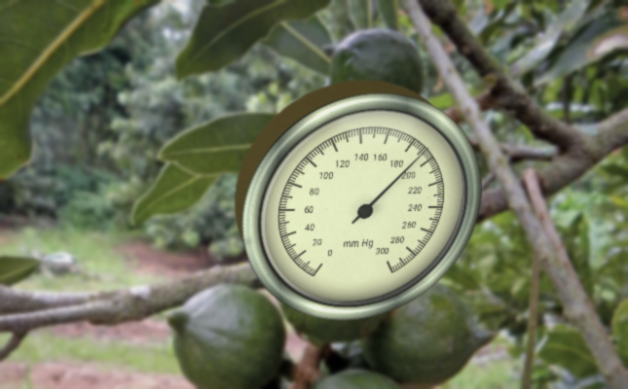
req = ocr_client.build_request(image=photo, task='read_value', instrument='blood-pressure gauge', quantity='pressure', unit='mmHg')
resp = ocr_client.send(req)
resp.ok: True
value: 190 mmHg
